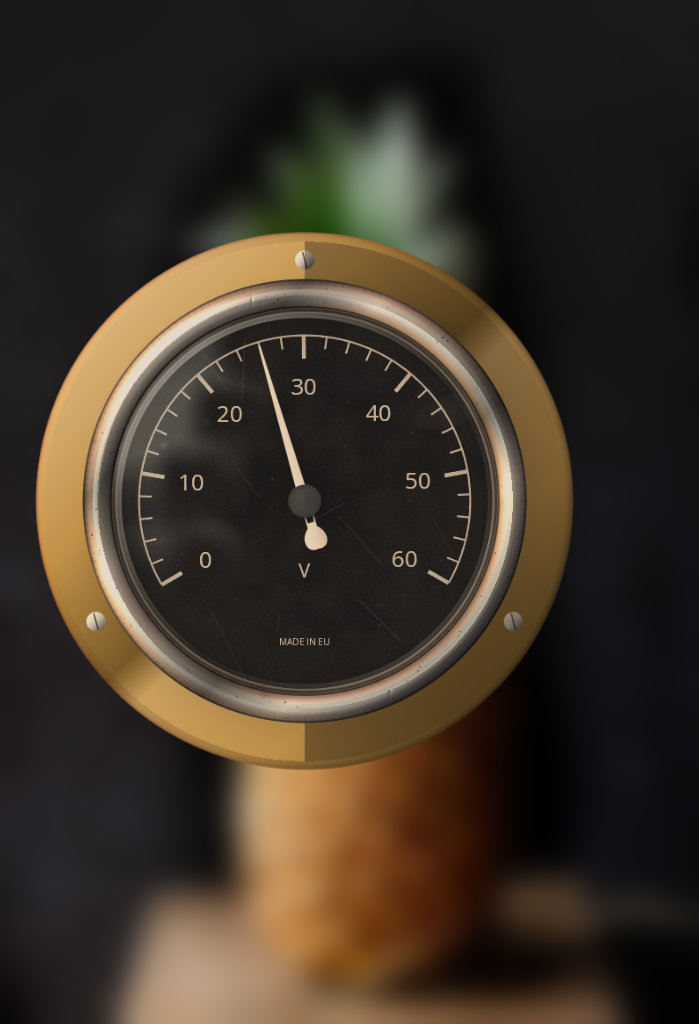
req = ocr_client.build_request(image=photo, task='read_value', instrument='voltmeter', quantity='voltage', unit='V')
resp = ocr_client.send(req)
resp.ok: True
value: 26 V
